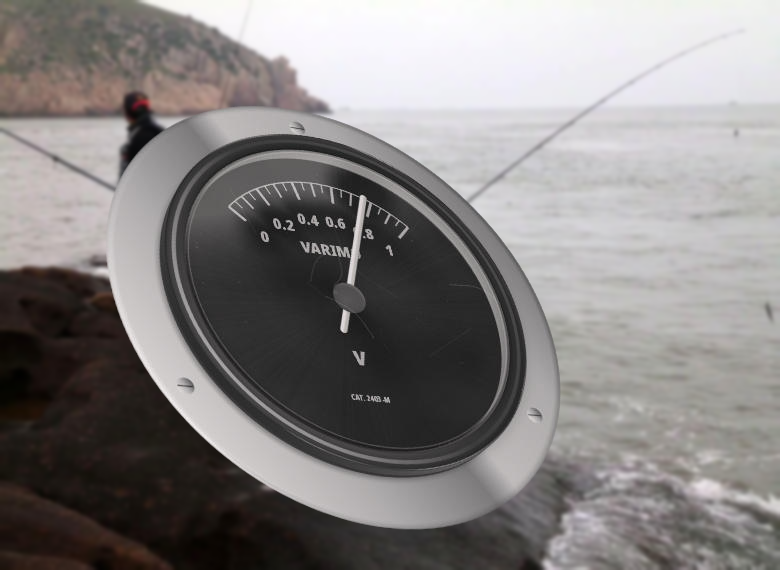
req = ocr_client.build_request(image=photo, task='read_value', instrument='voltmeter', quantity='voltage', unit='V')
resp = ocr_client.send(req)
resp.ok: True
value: 0.75 V
